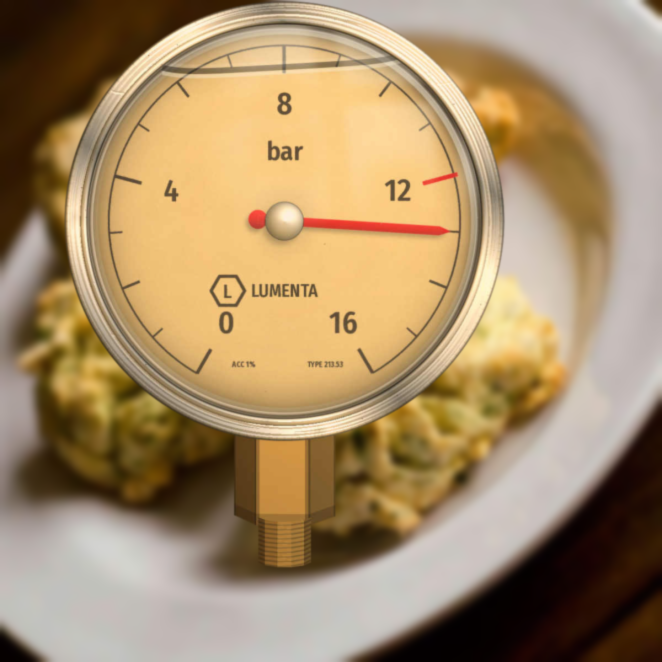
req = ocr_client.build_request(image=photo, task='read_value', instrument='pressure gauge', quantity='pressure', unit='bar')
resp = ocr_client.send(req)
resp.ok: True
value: 13 bar
